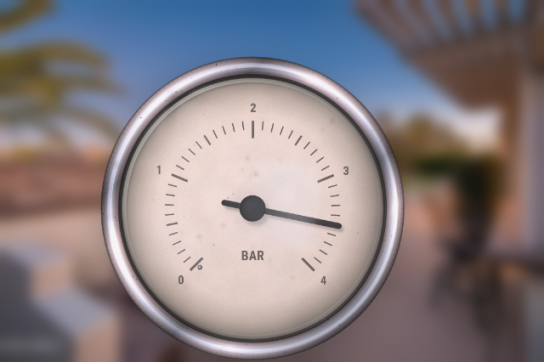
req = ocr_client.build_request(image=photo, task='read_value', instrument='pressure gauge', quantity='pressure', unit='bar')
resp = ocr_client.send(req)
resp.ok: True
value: 3.5 bar
